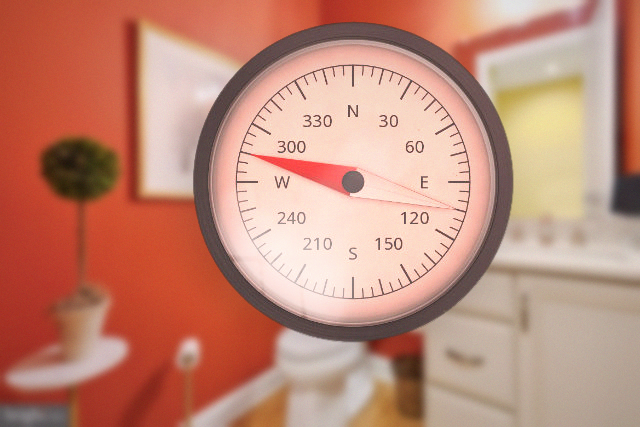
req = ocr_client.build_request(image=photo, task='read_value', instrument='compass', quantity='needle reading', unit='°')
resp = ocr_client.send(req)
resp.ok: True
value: 285 °
